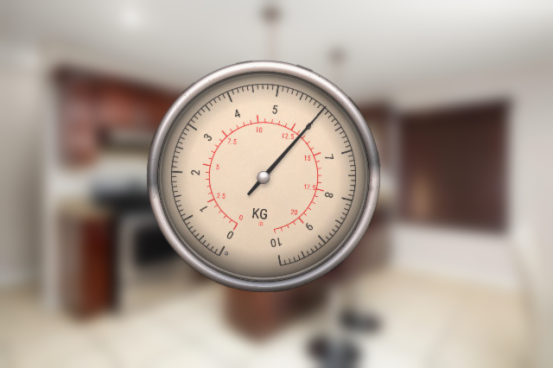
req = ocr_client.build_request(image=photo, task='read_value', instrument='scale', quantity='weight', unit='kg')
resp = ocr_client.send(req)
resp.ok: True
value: 6 kg
